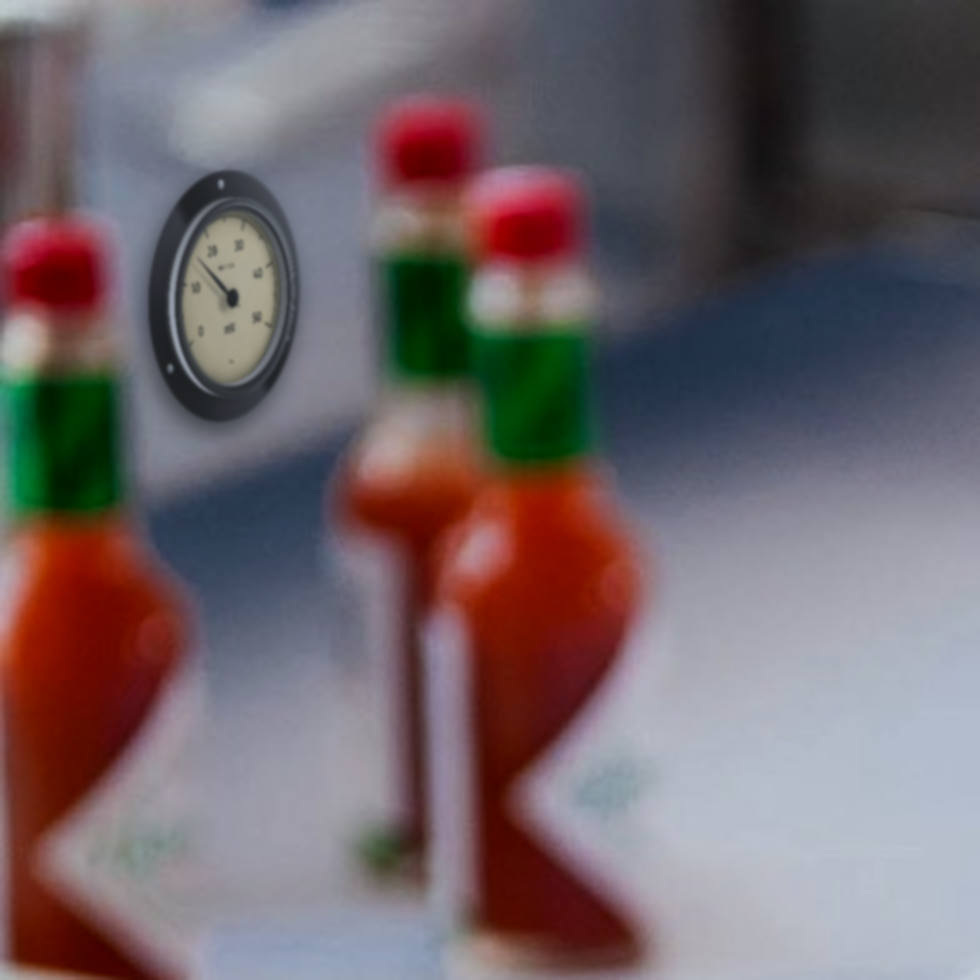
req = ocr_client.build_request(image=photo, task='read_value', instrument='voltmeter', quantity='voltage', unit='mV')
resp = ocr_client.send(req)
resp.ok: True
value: 15 mV
